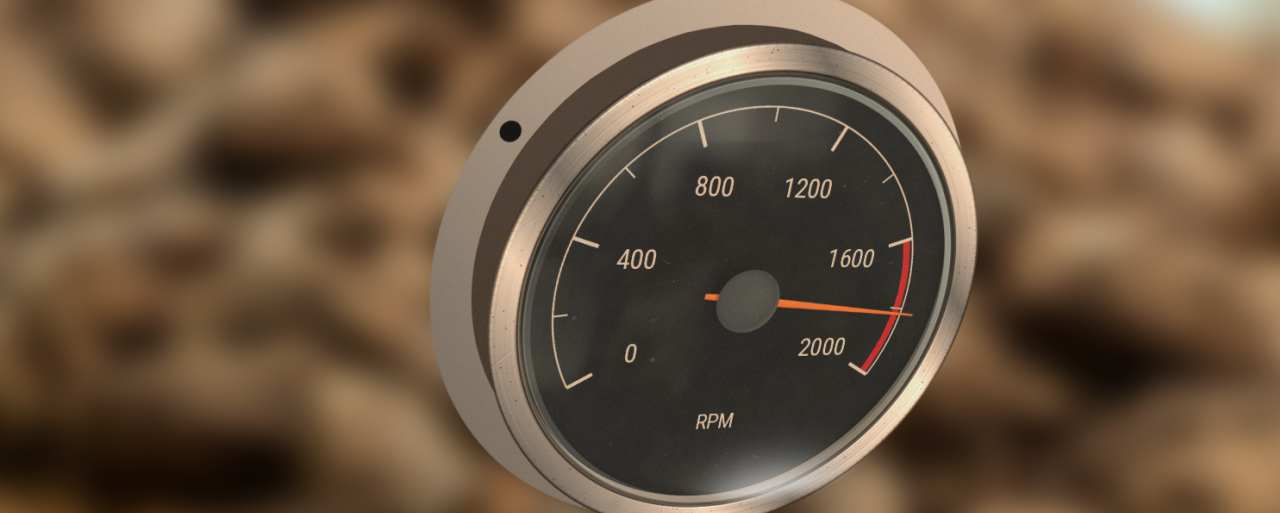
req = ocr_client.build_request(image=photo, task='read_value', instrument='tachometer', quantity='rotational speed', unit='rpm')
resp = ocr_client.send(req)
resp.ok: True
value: 1800 rpm
